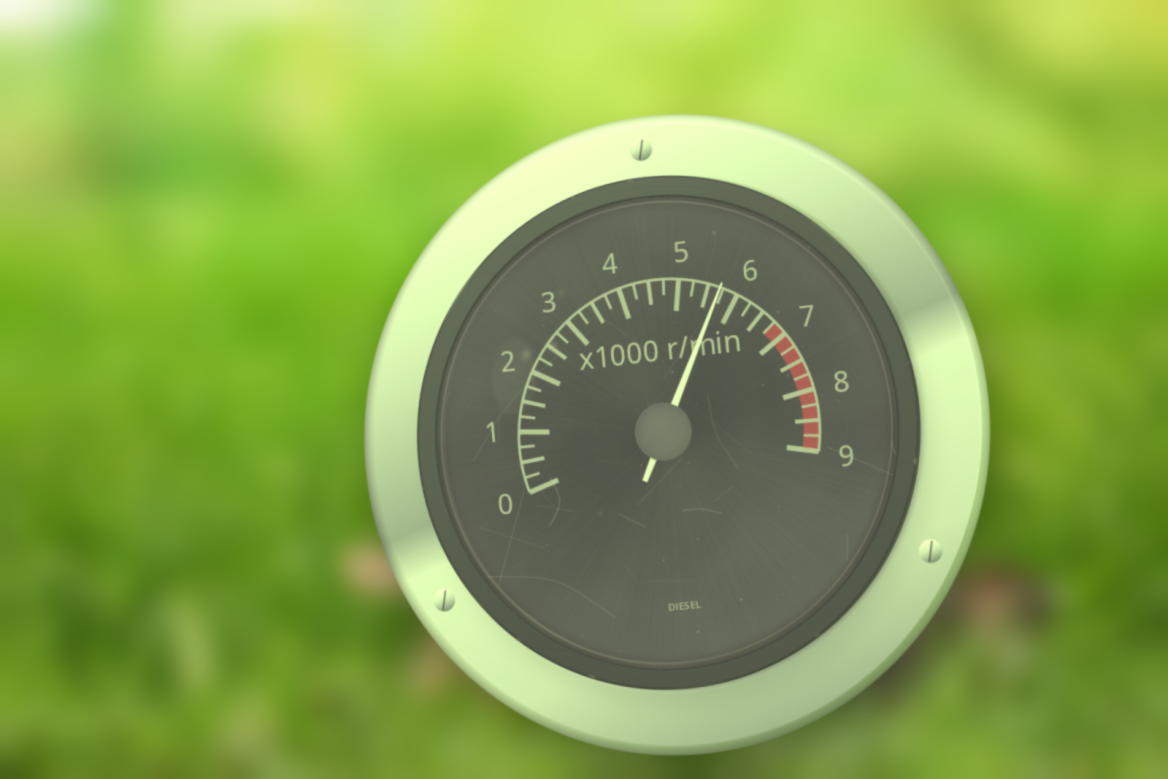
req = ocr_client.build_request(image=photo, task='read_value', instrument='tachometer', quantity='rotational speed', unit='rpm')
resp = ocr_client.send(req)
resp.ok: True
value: 5750 rpm
